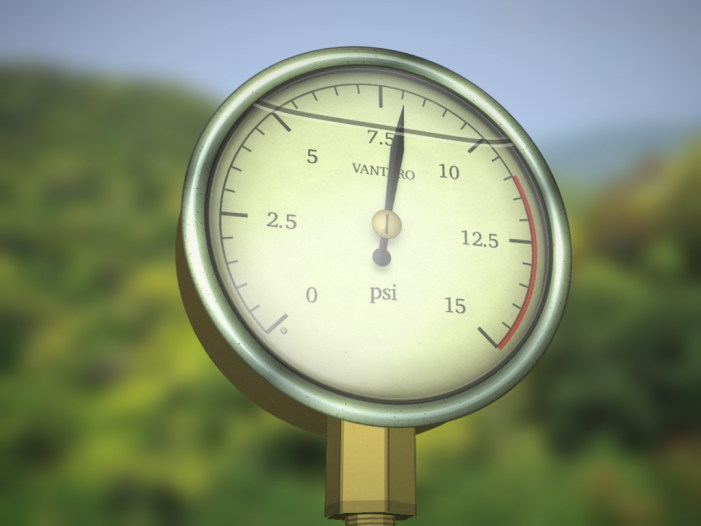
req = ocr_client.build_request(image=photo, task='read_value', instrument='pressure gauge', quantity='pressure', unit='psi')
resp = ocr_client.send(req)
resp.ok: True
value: 8 psi
